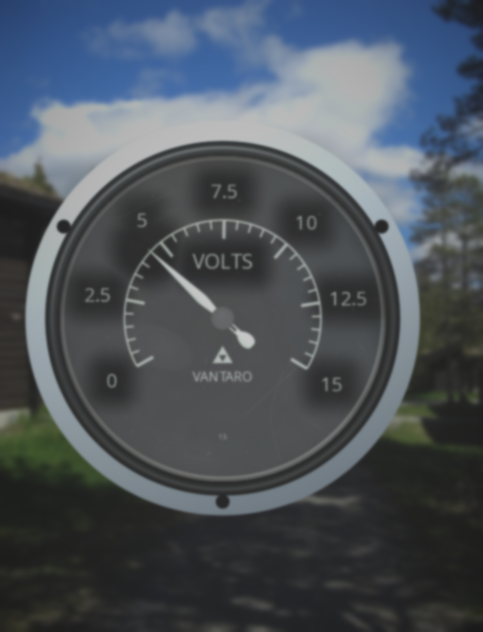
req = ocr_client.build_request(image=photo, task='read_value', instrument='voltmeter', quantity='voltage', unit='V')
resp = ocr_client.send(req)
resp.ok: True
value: 4.5 V
